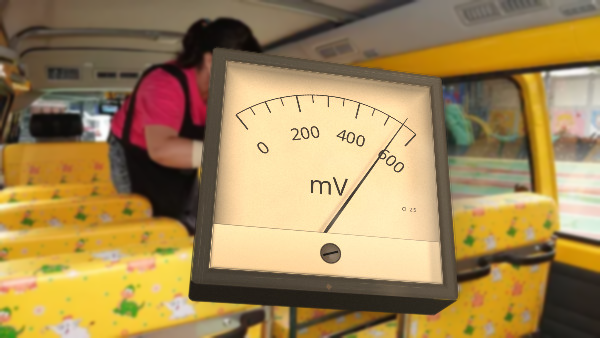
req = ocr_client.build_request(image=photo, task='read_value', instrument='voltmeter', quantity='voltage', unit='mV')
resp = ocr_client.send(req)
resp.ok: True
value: 550 mV
